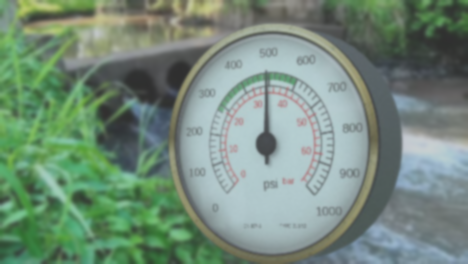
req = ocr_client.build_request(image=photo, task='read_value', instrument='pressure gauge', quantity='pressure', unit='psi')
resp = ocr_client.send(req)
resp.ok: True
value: 500 psi
